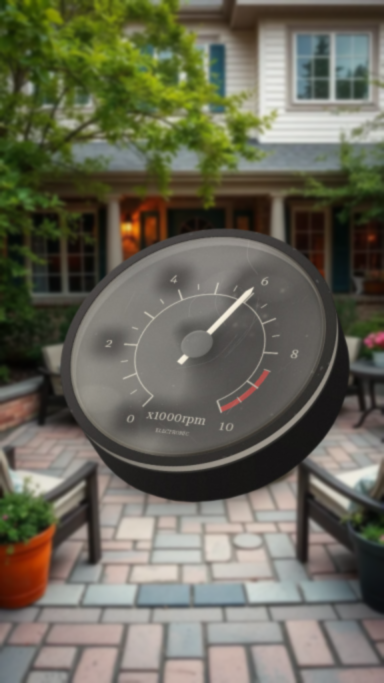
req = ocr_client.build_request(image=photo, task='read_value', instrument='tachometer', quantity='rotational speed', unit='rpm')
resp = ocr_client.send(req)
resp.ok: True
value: 6000 rpm
